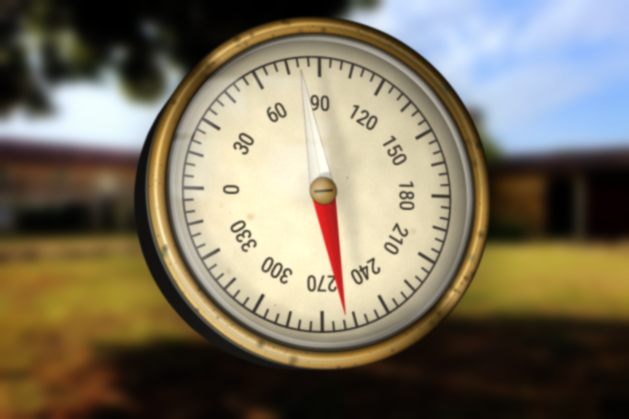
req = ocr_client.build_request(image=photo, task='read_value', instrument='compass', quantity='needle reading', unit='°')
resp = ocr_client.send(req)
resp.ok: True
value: 260 °
